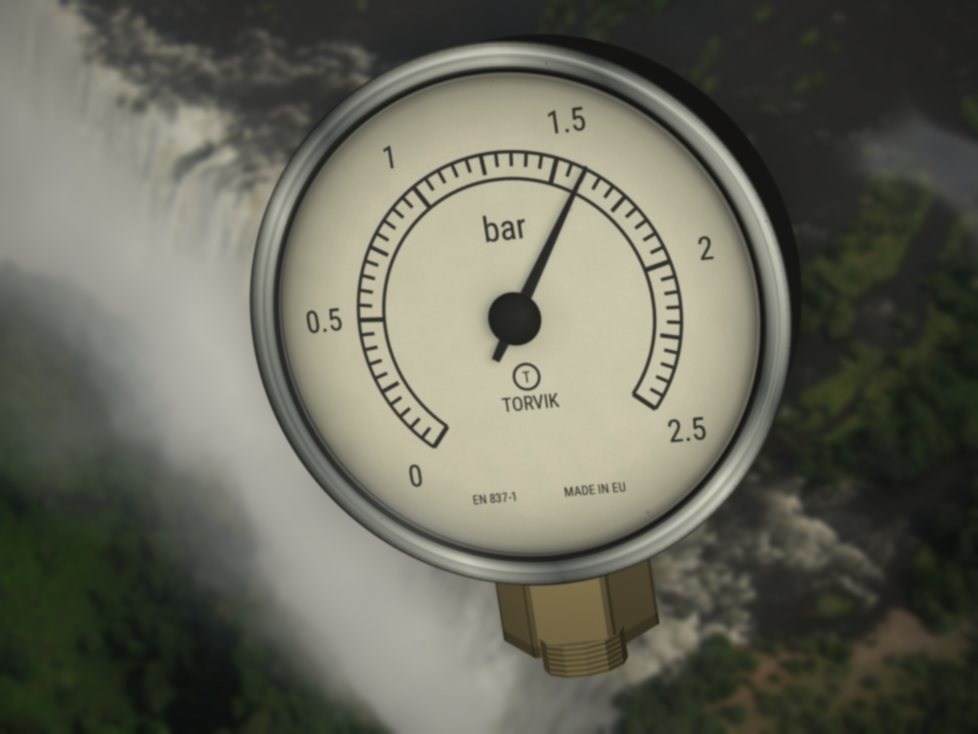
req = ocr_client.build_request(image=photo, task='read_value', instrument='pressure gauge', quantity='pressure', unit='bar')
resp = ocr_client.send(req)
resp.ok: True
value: 1.6 bar
